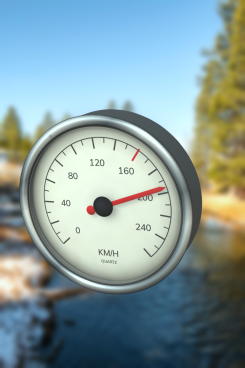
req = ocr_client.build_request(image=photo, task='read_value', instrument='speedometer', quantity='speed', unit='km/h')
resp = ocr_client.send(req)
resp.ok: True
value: 195 km/h
